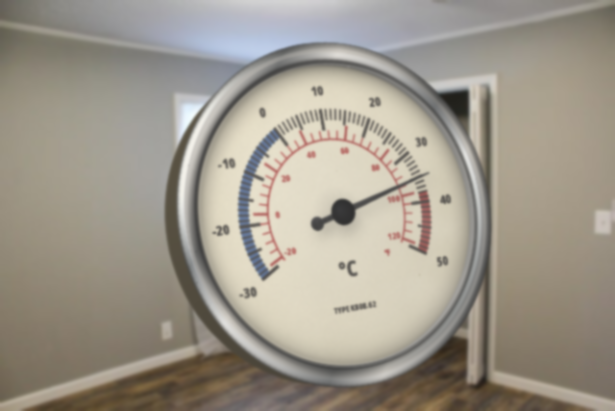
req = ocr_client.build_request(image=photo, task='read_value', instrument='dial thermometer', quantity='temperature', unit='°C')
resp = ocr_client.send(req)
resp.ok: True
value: 35 °C
